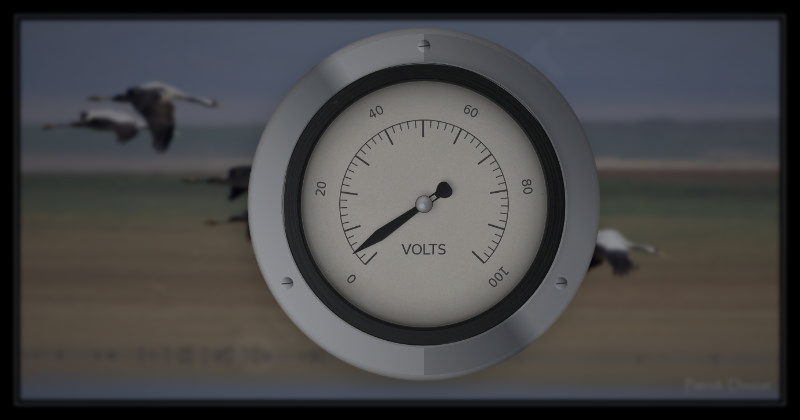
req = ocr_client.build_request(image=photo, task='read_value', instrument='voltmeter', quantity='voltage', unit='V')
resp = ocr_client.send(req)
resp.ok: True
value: 4 V
